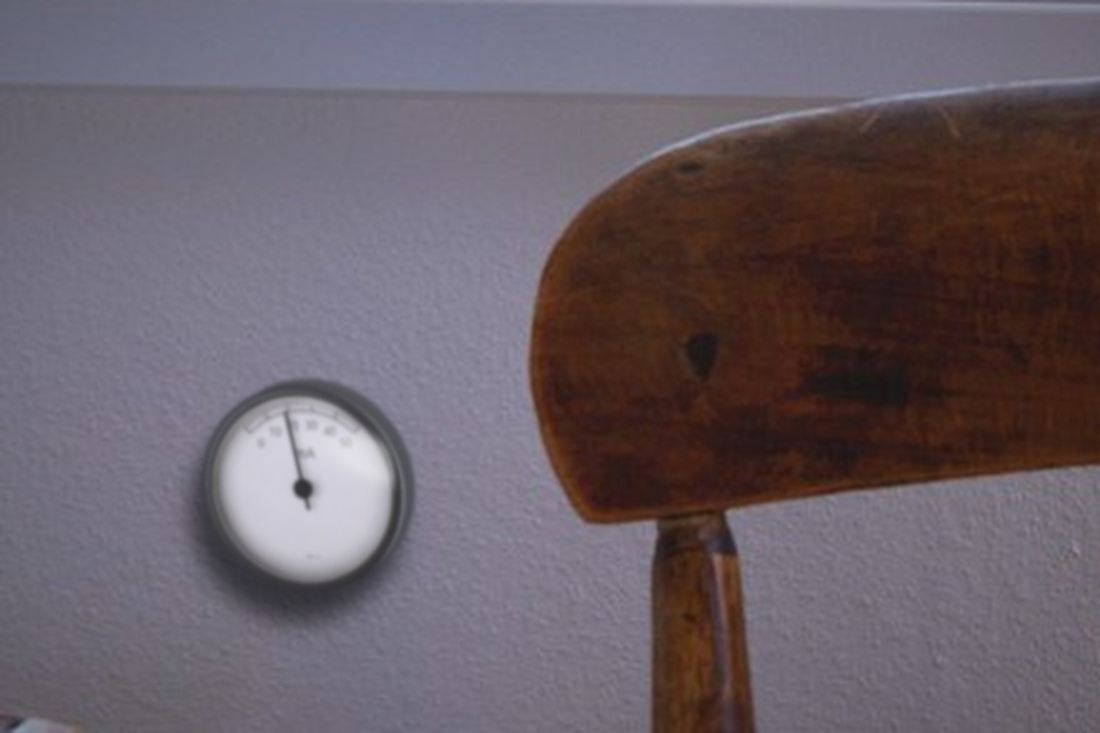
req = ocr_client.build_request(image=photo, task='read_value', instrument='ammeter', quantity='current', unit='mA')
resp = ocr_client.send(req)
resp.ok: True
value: 20 mA
